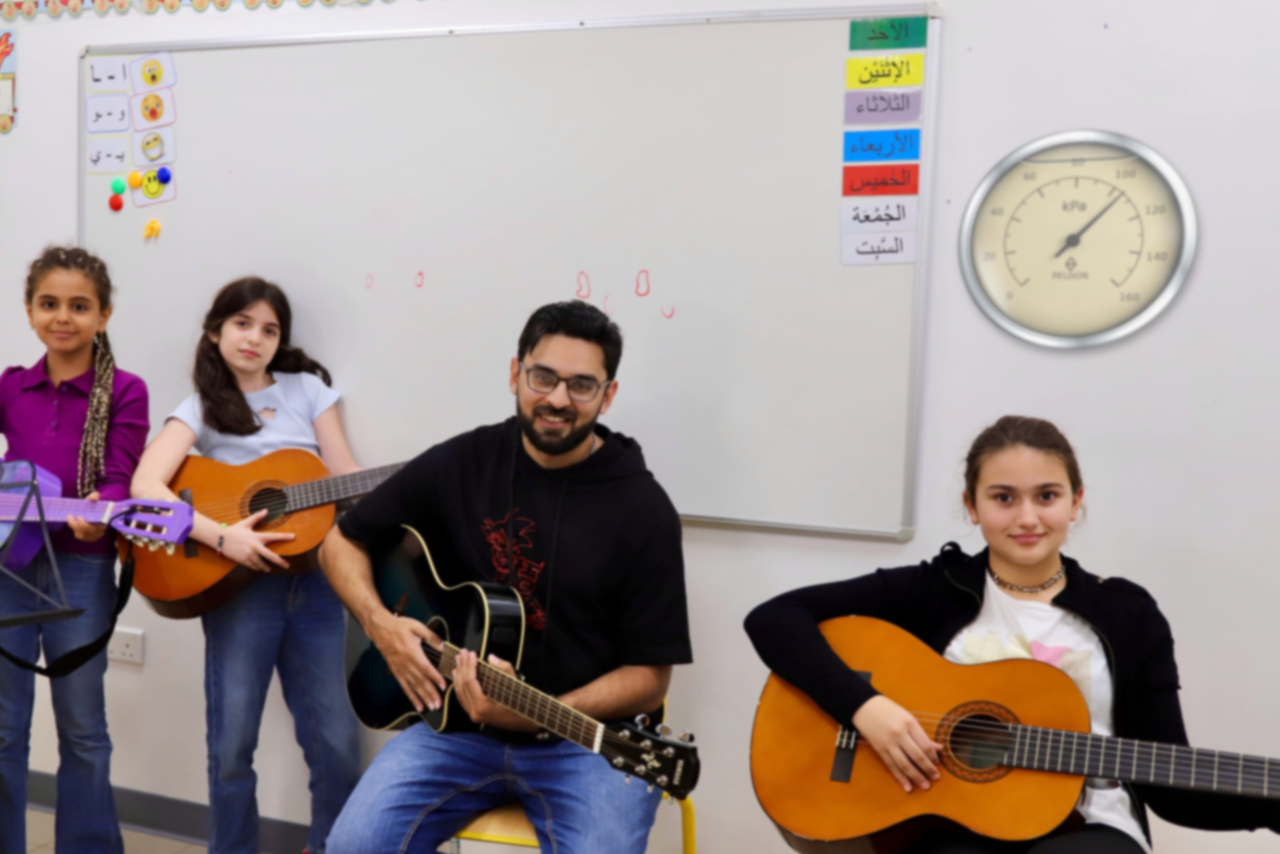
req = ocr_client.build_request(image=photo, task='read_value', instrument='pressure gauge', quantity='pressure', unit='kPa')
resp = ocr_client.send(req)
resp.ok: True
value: 105 kPa
